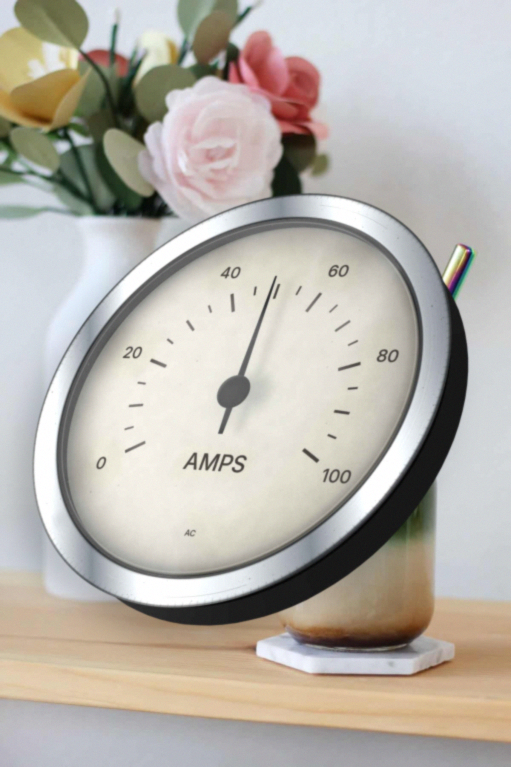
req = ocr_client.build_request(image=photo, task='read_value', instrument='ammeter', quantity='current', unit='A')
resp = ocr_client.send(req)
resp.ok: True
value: 50 A
